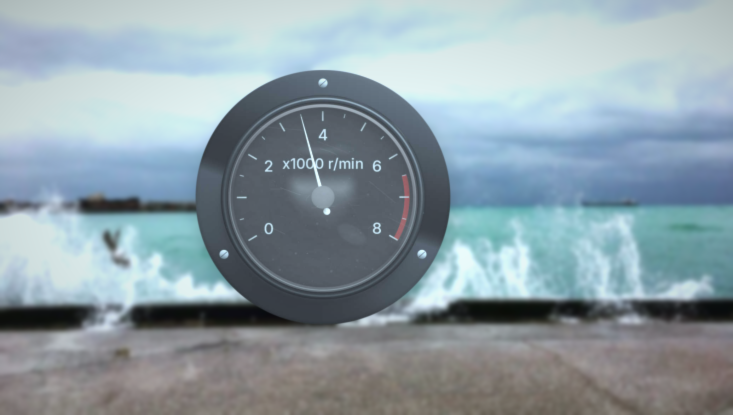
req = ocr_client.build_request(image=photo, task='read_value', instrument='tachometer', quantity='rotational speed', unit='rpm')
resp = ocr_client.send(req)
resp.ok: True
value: 3500 rpm
